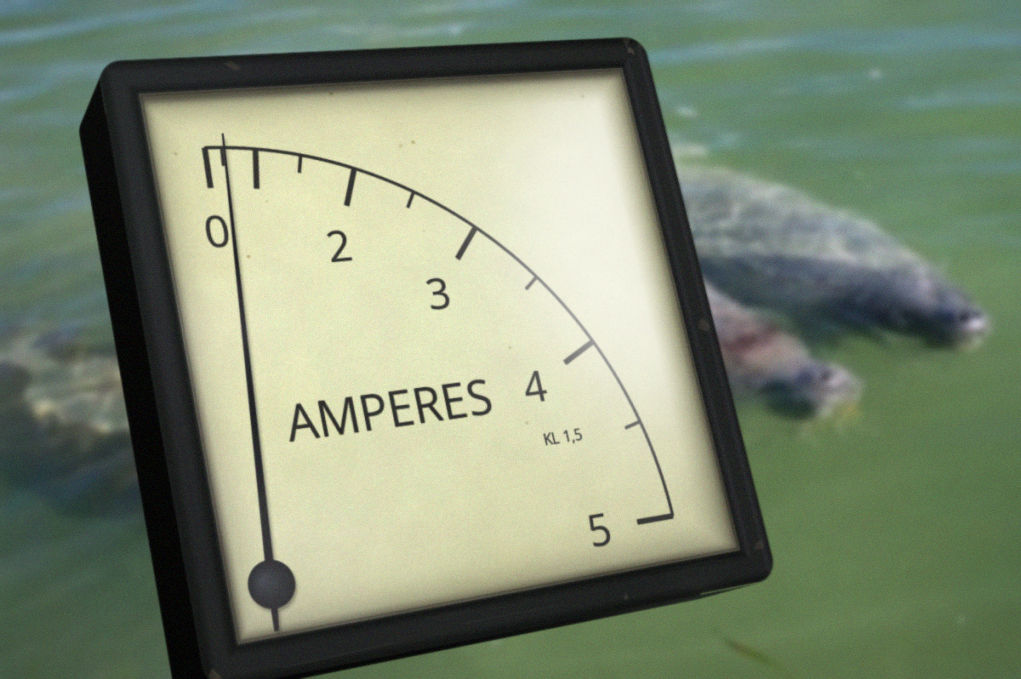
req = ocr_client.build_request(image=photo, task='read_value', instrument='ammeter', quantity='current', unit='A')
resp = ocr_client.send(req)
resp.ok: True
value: 0.5 A
